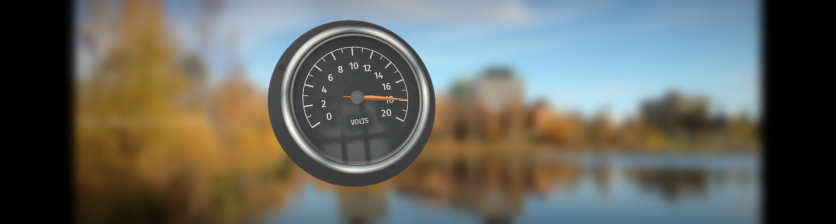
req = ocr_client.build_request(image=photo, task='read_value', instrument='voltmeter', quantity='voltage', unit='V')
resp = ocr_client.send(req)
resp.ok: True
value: 18 V
